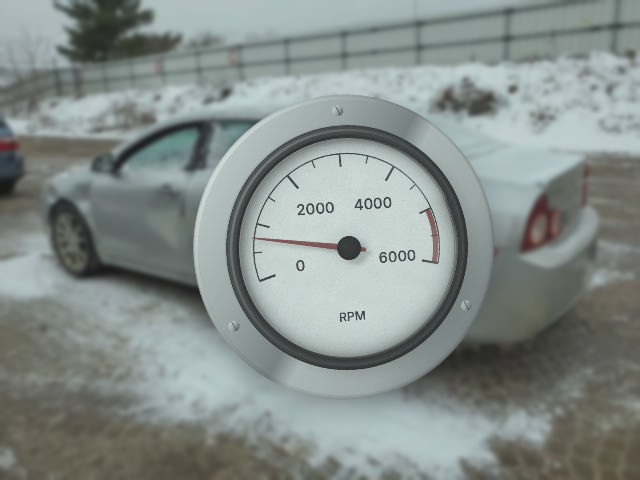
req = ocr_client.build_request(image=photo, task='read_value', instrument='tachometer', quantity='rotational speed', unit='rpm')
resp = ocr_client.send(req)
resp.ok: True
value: 750 rpm
